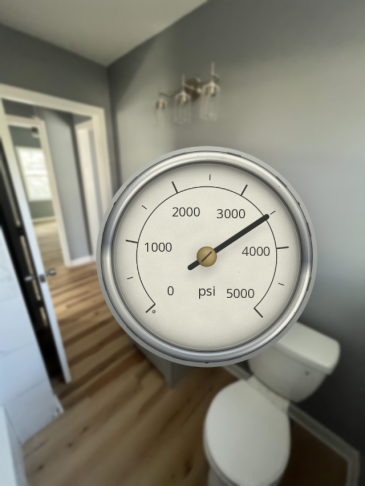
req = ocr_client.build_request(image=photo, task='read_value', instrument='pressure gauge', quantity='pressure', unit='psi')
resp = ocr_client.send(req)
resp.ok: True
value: 3500 psi
